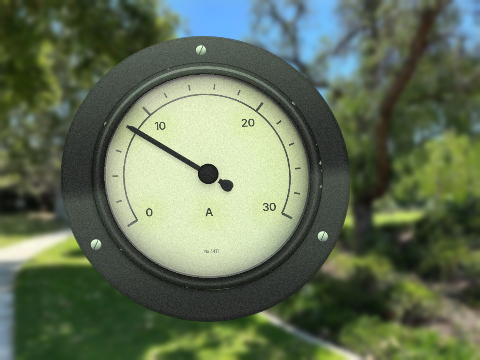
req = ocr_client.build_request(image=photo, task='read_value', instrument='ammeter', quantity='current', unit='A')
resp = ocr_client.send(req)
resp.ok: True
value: 8 A
